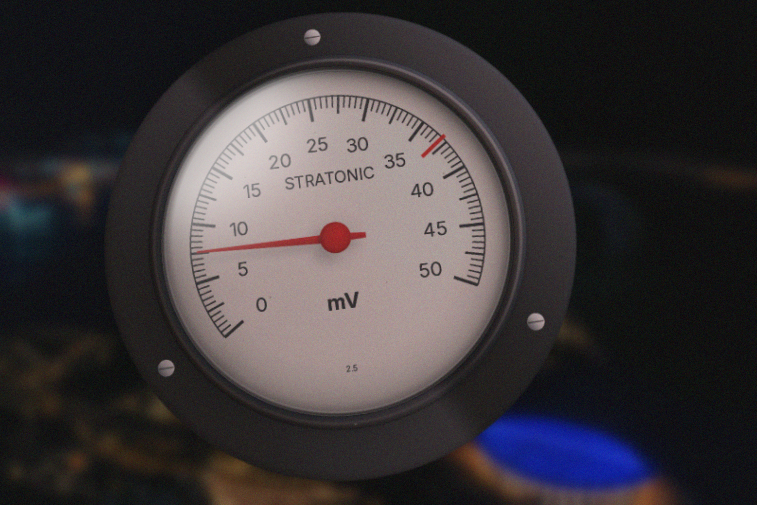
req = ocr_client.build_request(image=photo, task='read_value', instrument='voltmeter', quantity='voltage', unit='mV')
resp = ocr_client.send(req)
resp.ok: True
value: 7.5 mV
